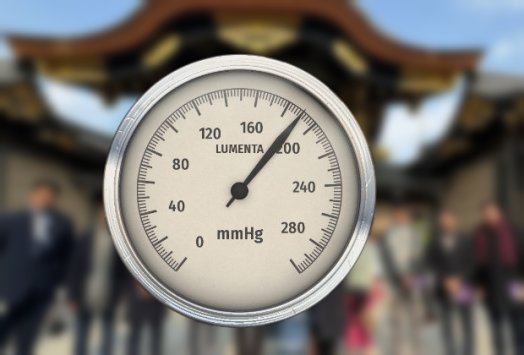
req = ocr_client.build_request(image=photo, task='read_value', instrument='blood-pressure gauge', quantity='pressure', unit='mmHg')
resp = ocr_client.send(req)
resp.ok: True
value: 190 mmHg
